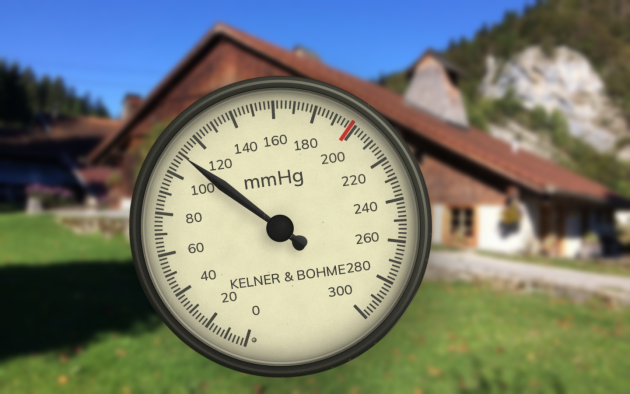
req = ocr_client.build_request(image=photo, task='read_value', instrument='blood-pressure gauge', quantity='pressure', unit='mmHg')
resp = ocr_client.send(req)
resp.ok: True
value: 110 mmHg
